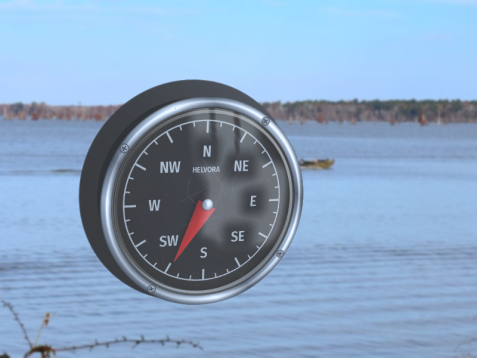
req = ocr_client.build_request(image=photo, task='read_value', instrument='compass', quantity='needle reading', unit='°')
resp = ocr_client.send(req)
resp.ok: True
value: 210 °
